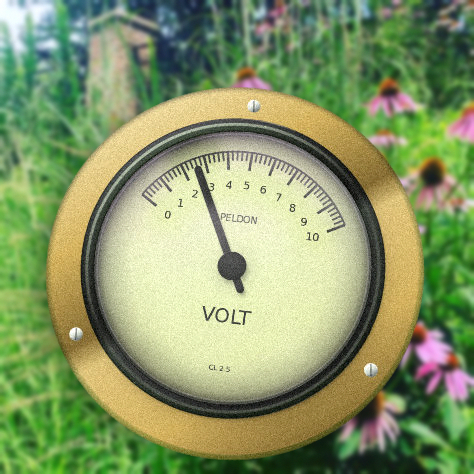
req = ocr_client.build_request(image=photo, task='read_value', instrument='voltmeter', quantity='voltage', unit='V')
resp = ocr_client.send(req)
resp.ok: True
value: 2.6 V
